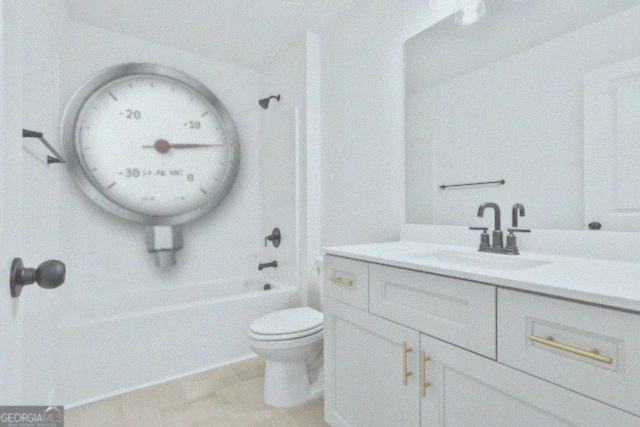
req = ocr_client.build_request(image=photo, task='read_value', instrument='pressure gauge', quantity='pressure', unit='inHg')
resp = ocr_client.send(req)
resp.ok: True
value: -6 inHg
